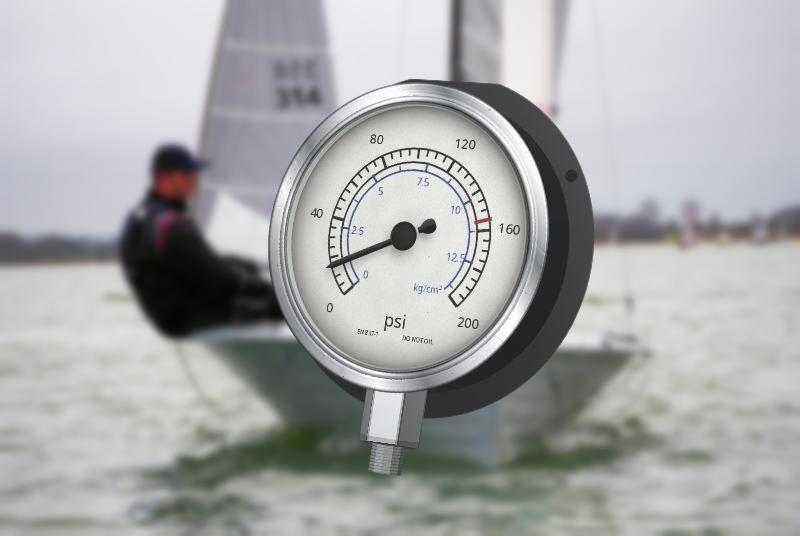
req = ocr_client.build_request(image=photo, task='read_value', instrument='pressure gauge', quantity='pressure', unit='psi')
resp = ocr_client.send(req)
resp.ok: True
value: 15 psi
